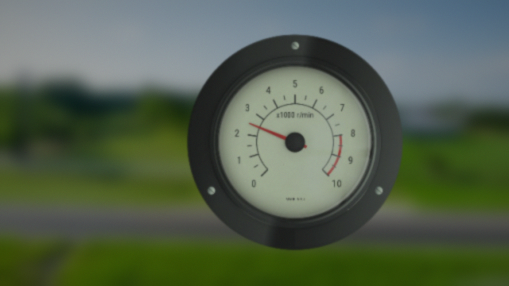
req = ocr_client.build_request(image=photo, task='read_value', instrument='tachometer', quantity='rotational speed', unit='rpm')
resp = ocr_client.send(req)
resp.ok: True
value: 2500 rpm
